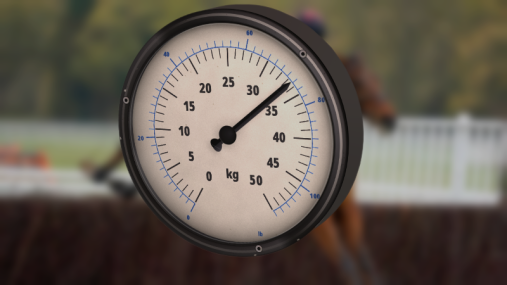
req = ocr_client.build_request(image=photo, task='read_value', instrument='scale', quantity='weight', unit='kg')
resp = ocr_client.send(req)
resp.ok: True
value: 33.5 kg
